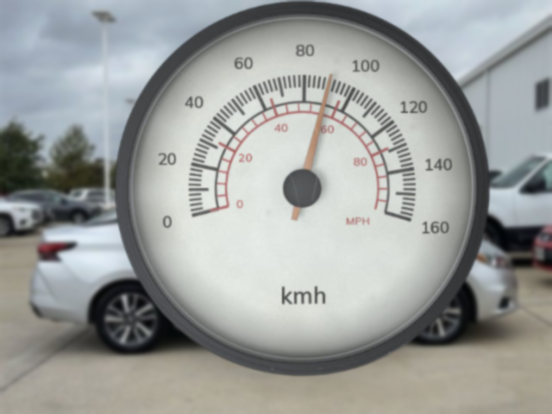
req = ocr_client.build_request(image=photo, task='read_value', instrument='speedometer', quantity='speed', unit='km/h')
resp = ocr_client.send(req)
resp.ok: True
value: 90 km/h
